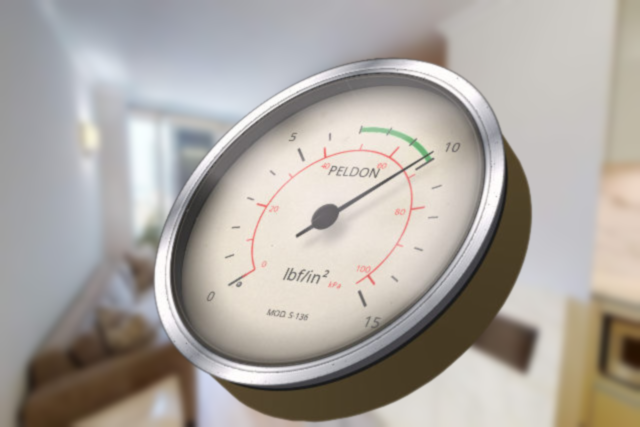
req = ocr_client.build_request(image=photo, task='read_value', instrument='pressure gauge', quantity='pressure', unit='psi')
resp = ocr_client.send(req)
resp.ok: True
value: 10 psi
